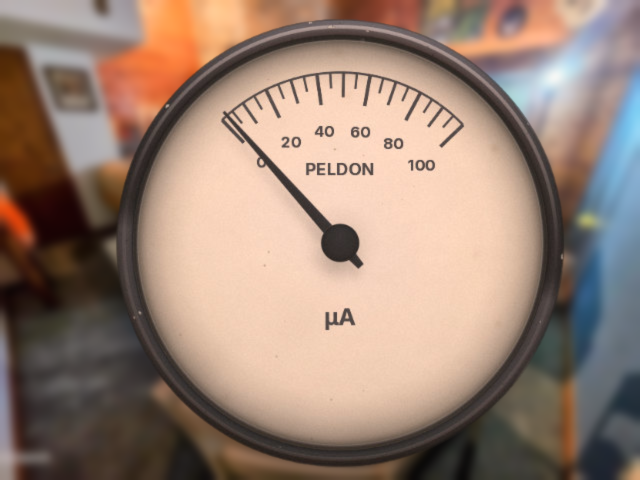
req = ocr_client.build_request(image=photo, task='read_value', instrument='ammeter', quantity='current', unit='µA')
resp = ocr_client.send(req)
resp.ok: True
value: 2.5 µA
